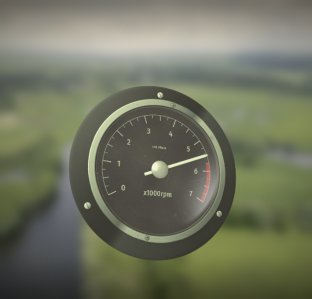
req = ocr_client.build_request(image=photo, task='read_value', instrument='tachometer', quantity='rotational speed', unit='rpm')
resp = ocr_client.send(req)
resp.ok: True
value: 5500 rpm
